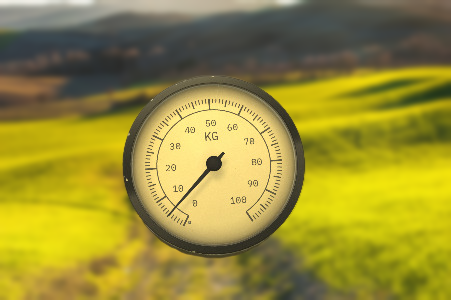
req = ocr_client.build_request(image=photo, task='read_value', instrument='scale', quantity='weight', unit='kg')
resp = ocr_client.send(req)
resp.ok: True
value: 5 kg
